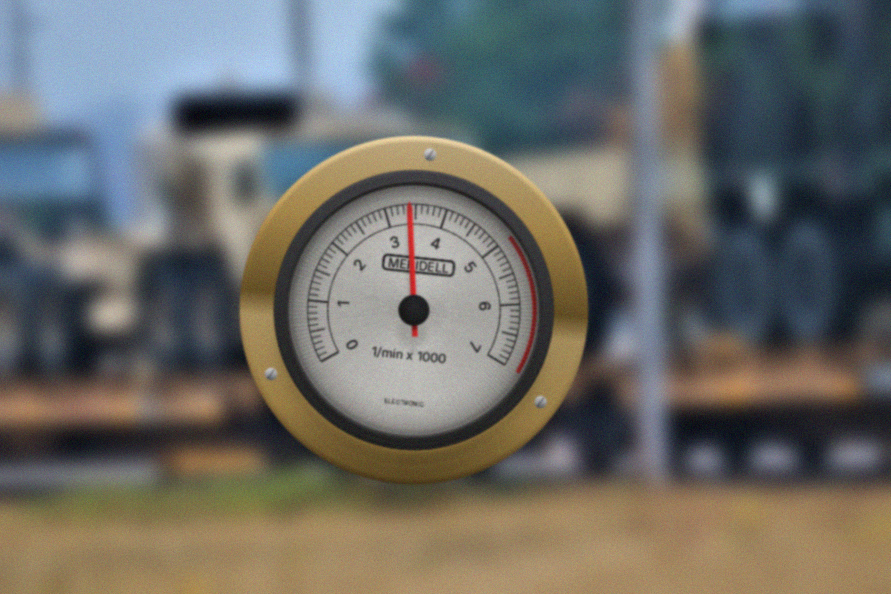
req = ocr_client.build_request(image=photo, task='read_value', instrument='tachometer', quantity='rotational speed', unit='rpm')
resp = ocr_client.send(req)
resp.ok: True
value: 3400 rpm
